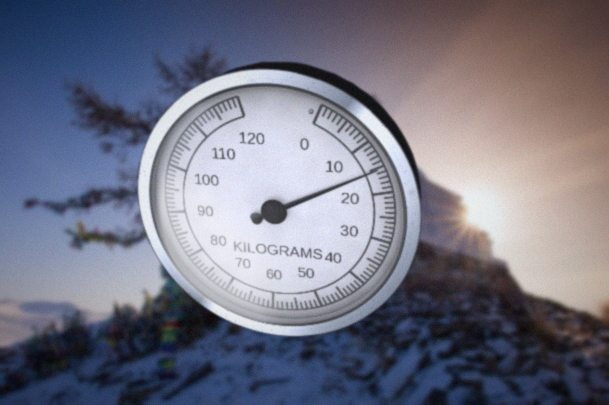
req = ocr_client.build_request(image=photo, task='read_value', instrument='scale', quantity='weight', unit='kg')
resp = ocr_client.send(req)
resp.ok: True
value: 15 kg
